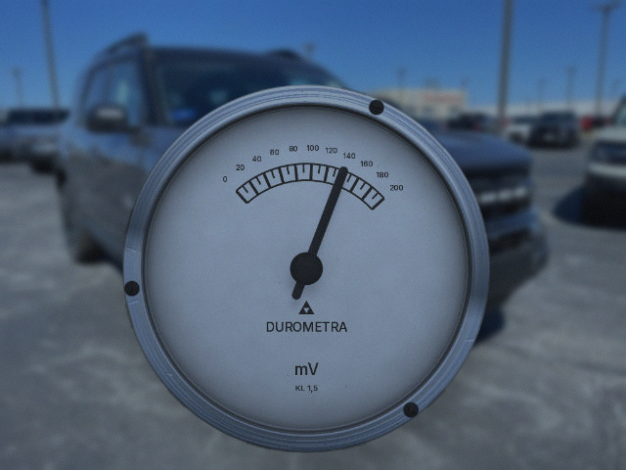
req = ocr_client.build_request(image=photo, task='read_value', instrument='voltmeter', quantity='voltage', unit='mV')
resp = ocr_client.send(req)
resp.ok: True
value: 140 mV
